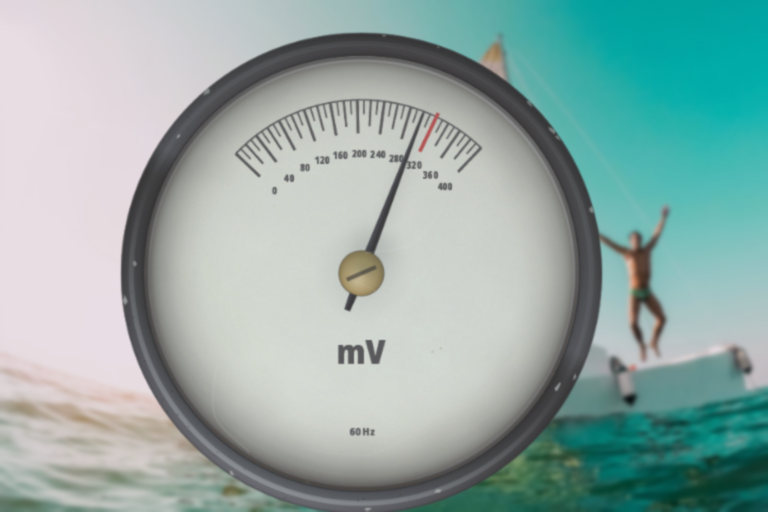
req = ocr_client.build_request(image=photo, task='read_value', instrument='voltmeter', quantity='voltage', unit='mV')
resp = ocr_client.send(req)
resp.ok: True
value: 300 mV
